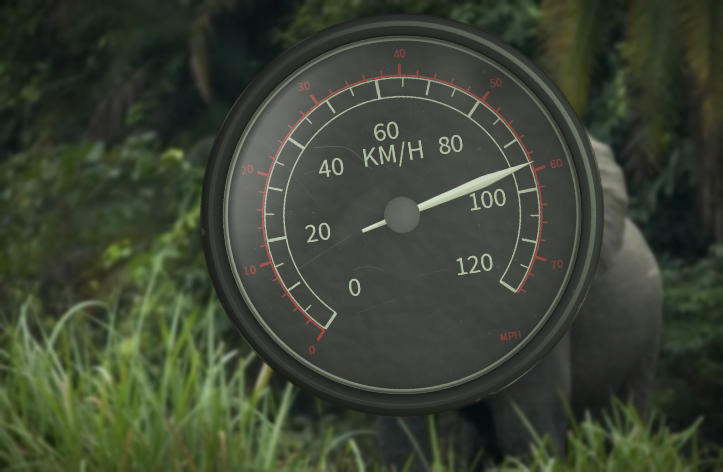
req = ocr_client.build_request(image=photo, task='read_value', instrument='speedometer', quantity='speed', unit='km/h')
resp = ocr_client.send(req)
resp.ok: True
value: 95 km/h
